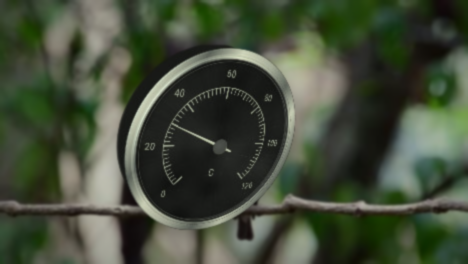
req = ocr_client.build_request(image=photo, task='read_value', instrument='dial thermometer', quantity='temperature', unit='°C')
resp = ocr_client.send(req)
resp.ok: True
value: 30 °C
